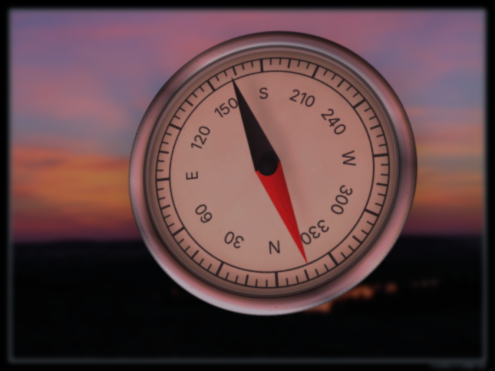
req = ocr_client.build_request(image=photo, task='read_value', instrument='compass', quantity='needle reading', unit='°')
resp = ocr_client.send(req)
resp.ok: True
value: 342.5 °
